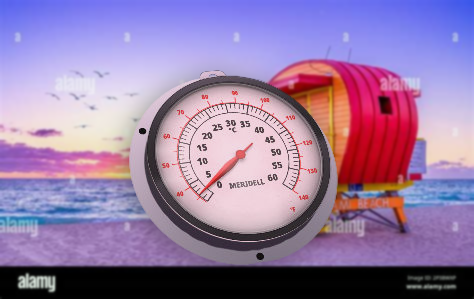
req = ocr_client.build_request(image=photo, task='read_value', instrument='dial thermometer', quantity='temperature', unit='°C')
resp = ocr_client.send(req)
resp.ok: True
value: 2 °C
